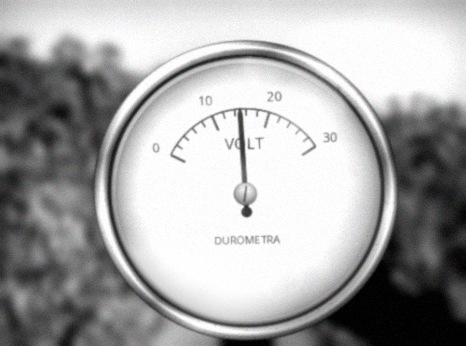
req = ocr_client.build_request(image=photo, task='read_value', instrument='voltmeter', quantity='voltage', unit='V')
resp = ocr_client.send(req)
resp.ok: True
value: 15 V
